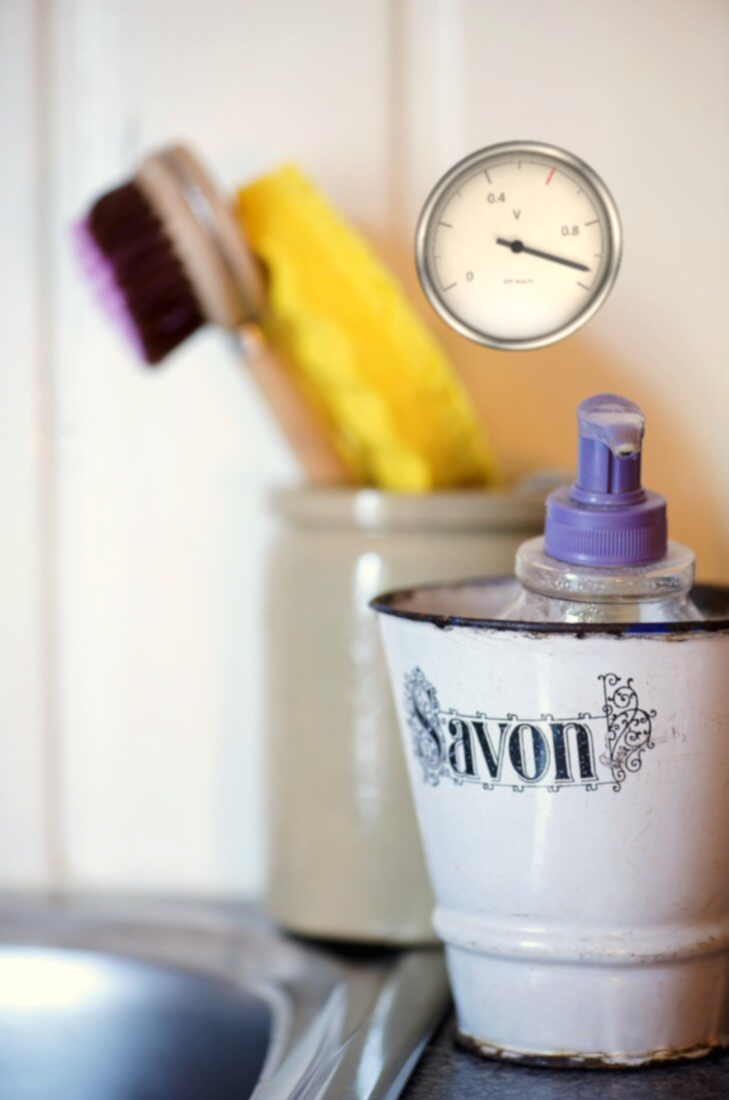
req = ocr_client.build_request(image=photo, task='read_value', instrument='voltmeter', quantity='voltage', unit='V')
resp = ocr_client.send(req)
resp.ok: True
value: 0.95 V
